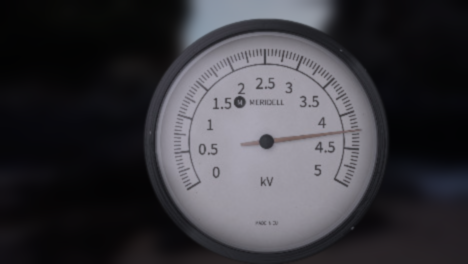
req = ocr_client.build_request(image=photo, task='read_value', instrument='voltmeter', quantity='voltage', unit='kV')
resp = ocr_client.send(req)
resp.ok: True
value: 4.25 kV
